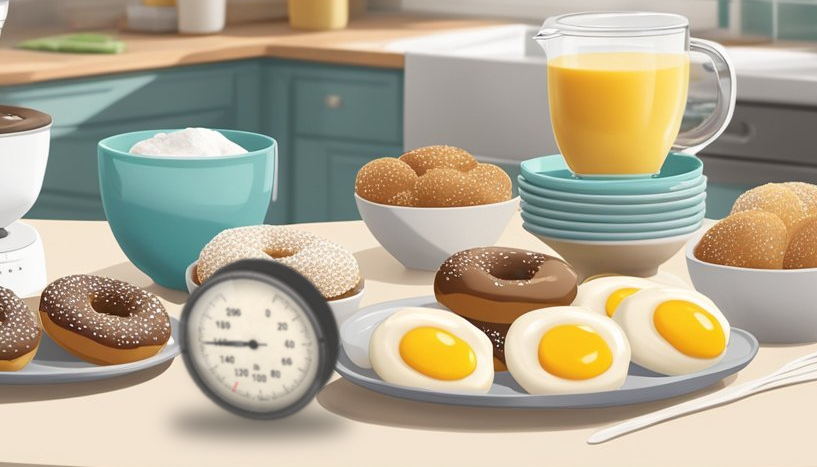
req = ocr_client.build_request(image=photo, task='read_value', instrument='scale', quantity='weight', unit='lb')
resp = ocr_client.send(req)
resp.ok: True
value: 160 lb
